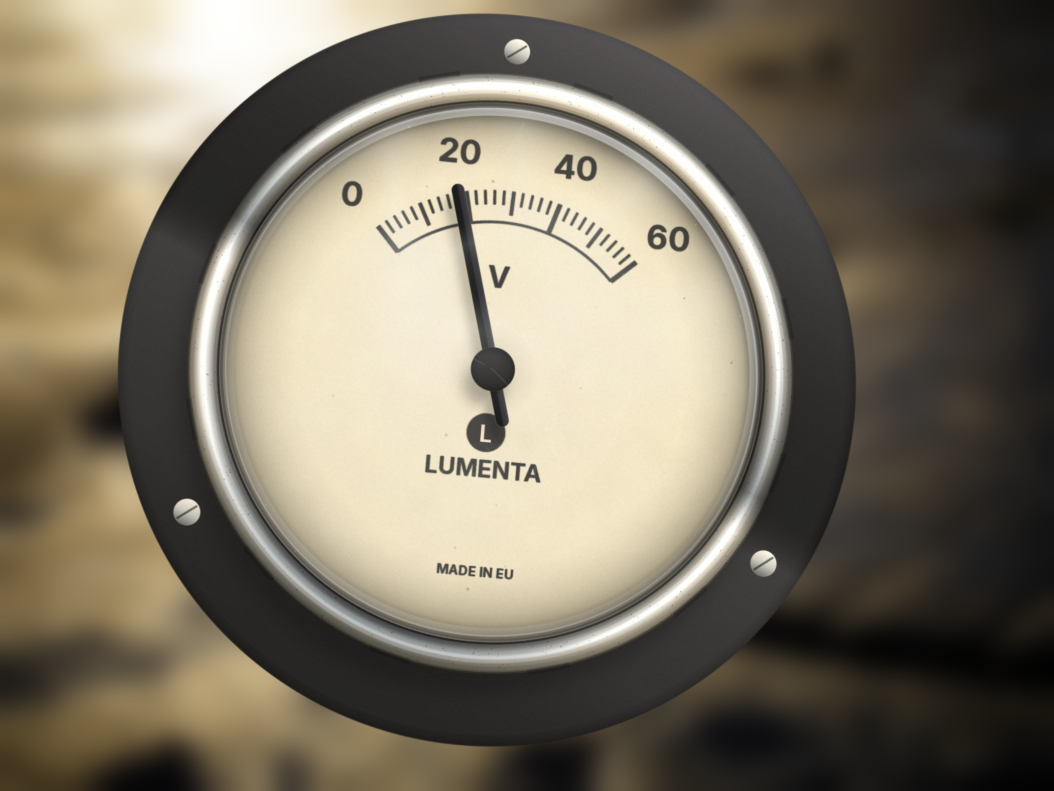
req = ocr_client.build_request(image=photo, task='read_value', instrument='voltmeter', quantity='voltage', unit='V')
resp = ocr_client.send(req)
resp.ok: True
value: 18 V
